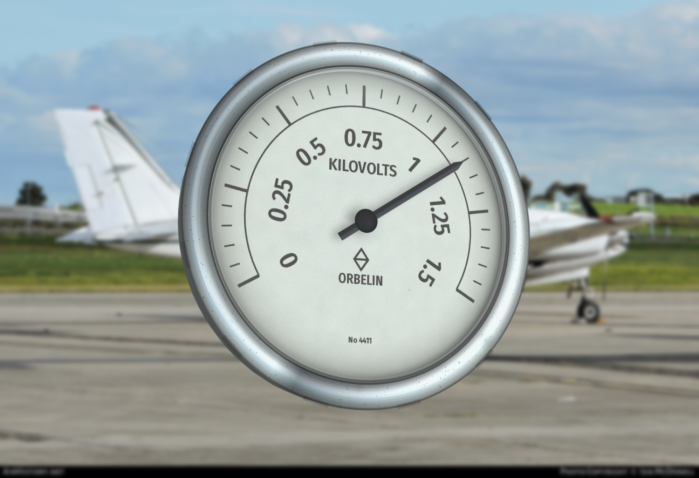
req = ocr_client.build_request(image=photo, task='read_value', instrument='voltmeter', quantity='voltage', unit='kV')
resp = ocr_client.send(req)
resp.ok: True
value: 1.1 kV
